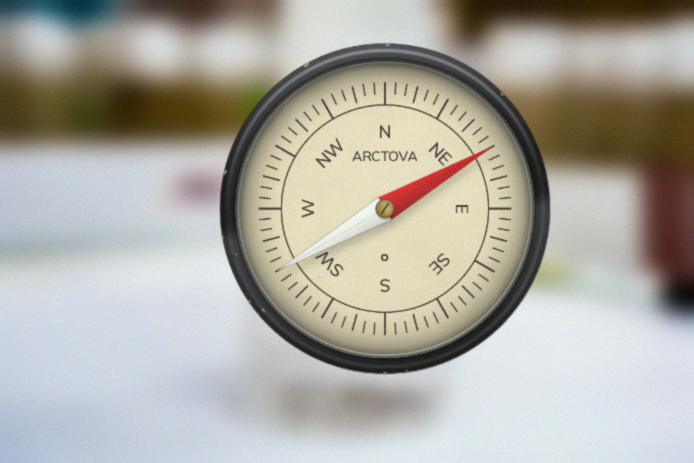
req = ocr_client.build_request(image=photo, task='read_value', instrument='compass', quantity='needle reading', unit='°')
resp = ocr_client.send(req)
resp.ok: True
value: 60 °
